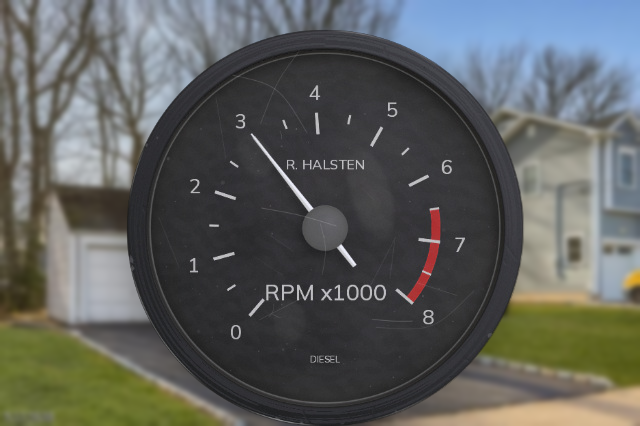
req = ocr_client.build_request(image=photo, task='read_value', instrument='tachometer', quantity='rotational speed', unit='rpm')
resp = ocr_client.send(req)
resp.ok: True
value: 3000 rpm
